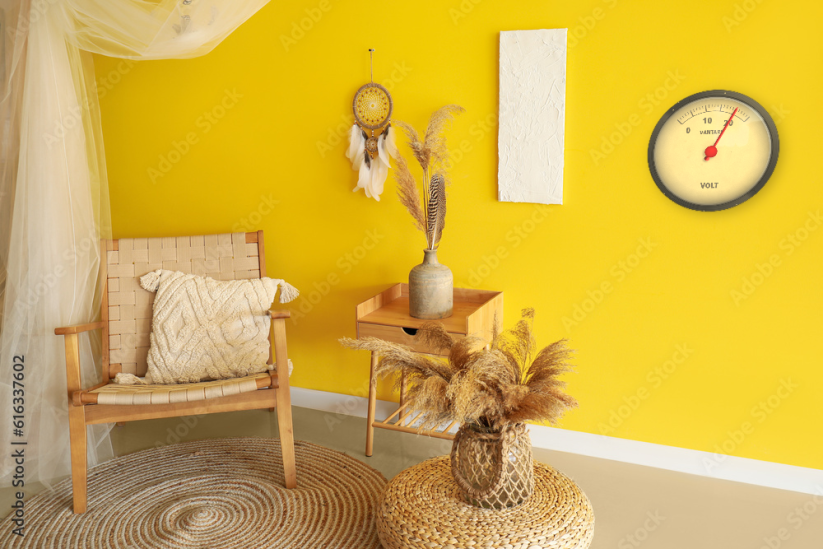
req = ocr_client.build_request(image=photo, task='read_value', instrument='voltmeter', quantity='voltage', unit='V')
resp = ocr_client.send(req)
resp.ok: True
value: 20 V
